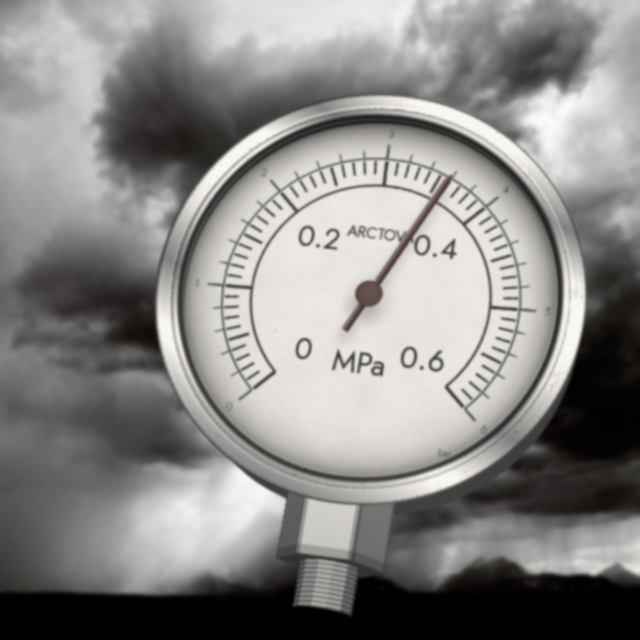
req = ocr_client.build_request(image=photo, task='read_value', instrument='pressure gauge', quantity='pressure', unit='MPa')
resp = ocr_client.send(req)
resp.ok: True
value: 0.36 MPa
